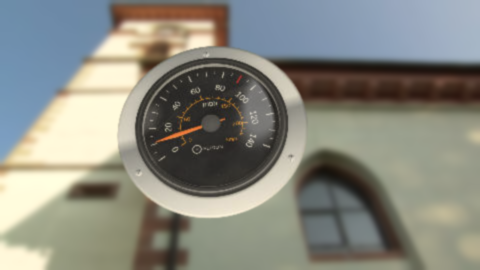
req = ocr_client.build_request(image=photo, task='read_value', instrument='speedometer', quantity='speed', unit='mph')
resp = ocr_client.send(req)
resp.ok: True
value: 10 mph
